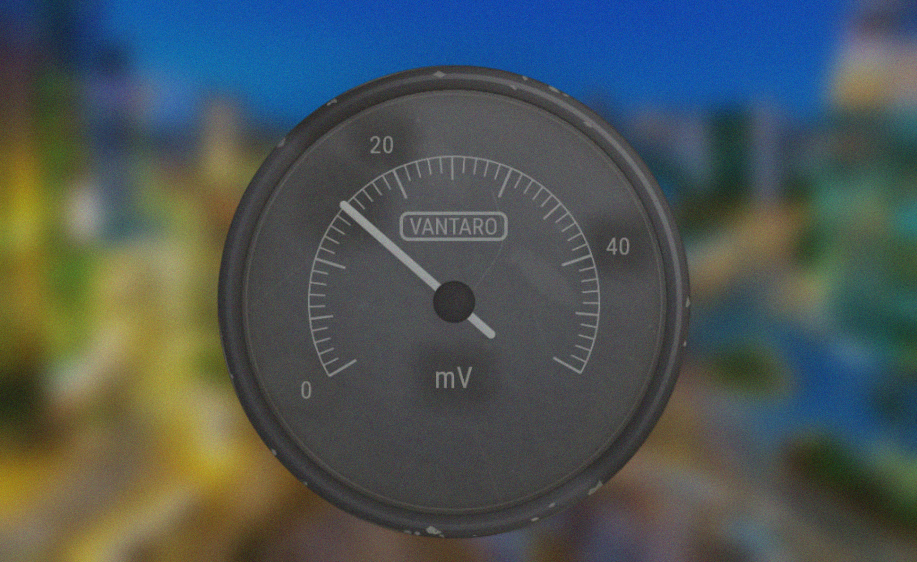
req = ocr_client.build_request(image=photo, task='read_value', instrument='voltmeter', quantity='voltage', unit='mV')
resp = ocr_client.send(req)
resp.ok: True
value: 15 mV
